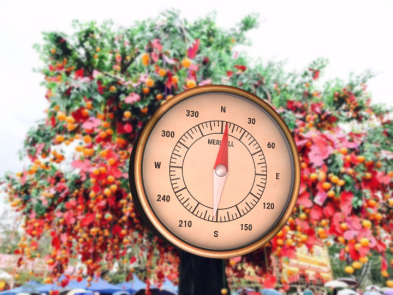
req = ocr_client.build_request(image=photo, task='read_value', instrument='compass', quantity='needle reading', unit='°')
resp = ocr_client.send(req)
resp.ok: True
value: 5 °
